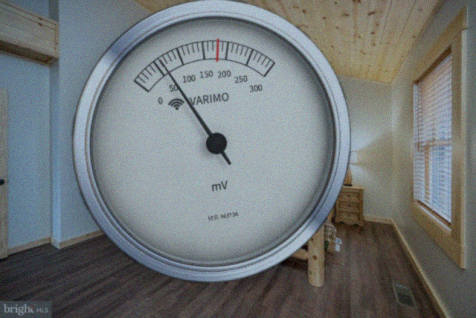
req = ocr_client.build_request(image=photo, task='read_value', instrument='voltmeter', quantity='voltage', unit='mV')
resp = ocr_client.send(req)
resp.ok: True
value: 60 mV
